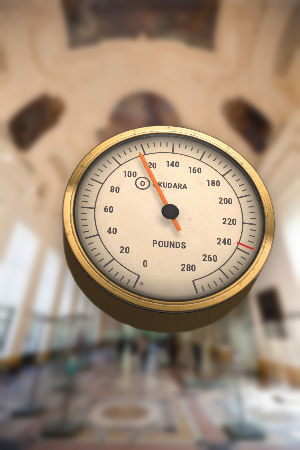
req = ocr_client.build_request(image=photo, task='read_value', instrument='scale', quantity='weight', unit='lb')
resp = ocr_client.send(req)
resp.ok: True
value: 116 lb
